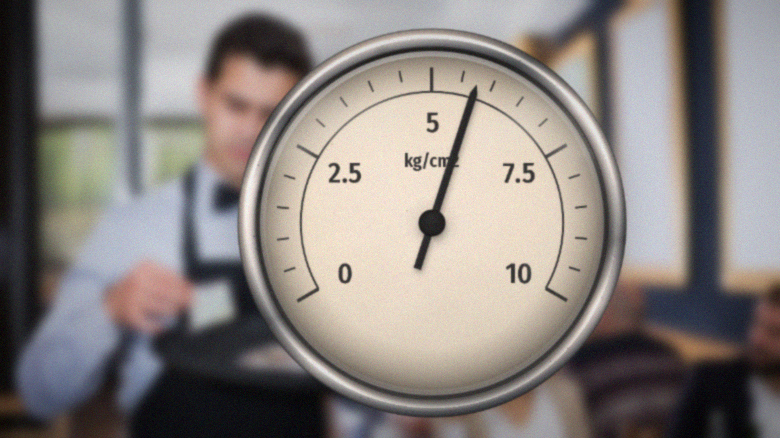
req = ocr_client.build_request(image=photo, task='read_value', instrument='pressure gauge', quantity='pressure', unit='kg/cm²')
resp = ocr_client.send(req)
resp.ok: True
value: 5.75 kg/cm²
